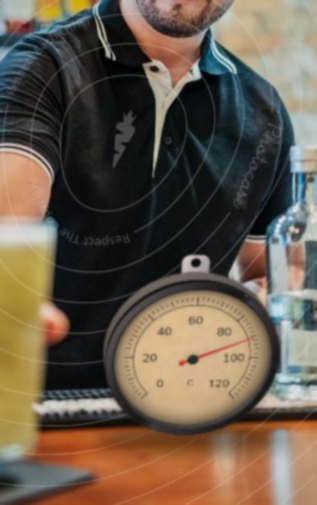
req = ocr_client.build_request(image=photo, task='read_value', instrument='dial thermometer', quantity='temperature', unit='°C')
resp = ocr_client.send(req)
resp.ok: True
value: 90 °C
